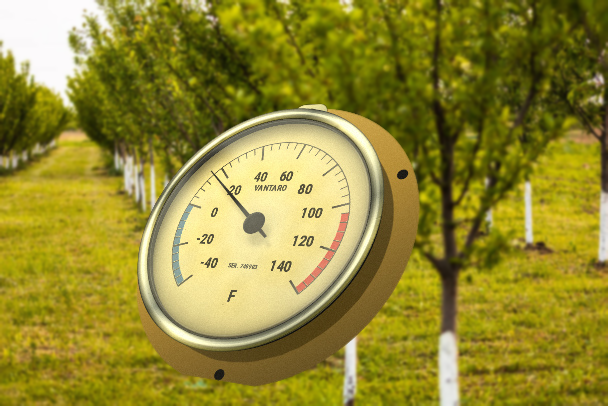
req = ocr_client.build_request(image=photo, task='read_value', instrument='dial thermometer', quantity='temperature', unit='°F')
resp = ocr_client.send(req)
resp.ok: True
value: 16 °F
